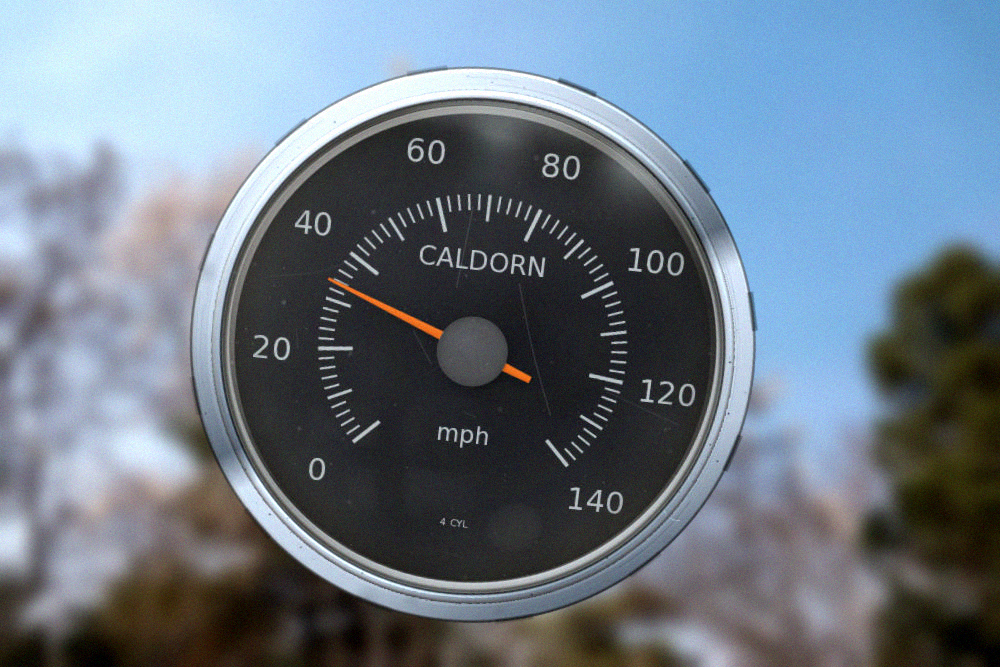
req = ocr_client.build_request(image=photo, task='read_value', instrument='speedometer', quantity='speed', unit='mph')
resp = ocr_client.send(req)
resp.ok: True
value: 34 mph
